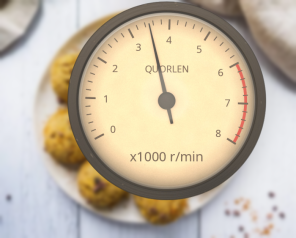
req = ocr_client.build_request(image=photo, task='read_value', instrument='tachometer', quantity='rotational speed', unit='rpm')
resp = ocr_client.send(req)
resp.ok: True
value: 3500 rpm
